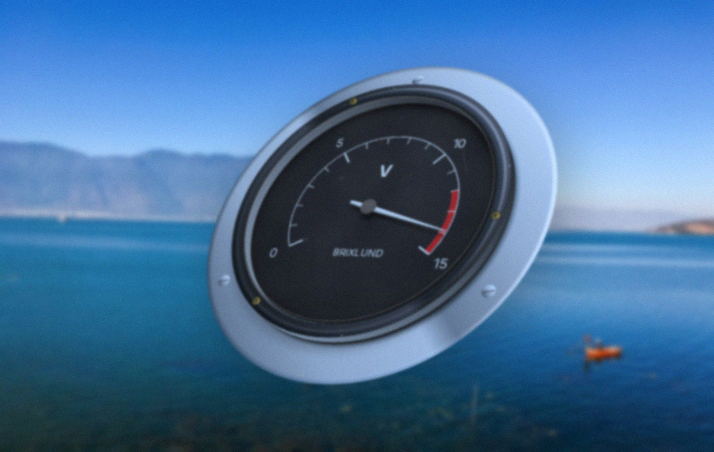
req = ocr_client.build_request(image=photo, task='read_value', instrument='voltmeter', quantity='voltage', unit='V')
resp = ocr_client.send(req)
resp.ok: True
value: 14 V
